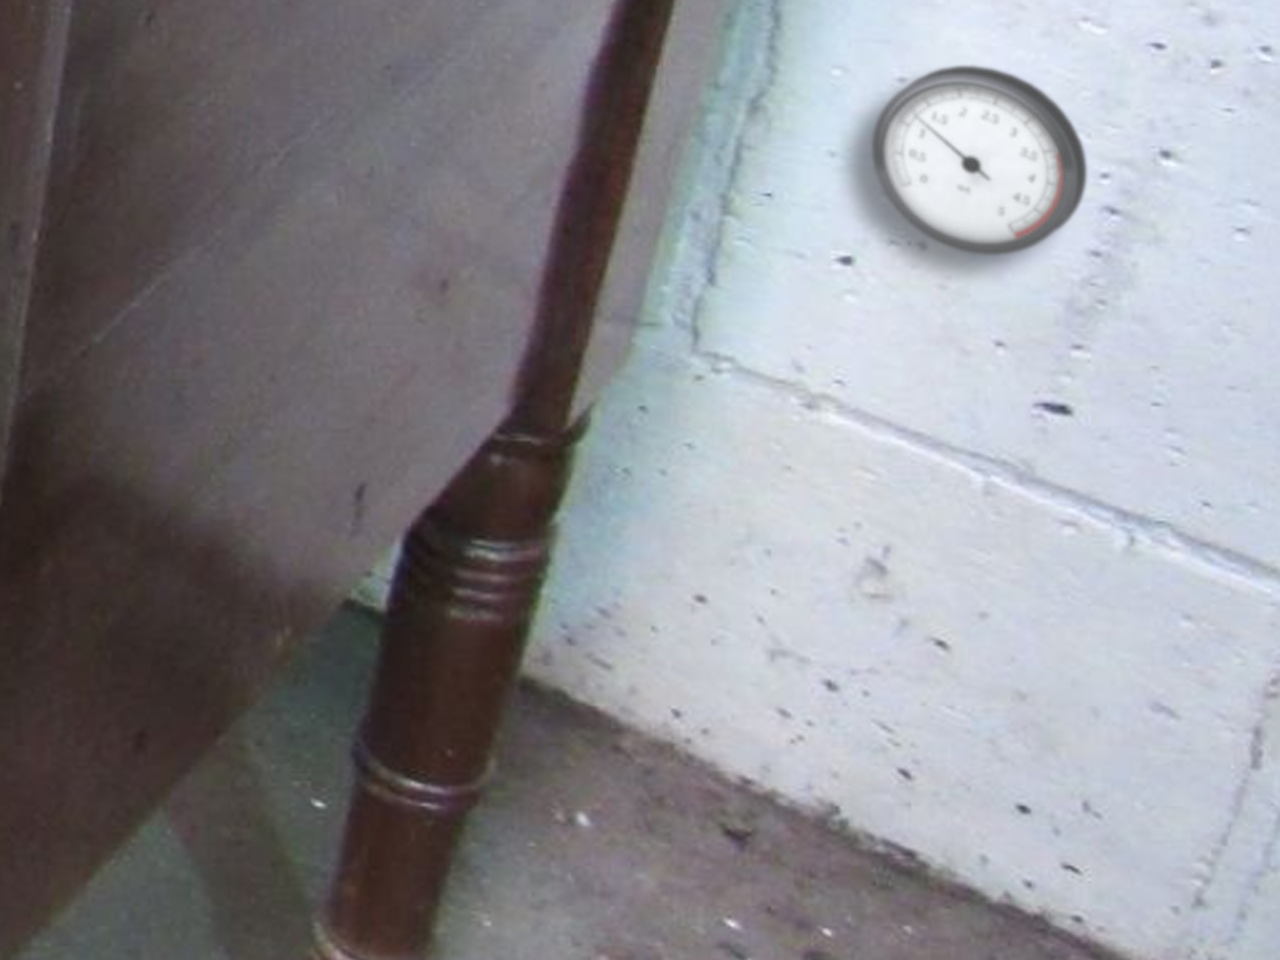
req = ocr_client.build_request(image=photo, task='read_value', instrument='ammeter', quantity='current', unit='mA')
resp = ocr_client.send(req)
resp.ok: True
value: 1.25 mA
